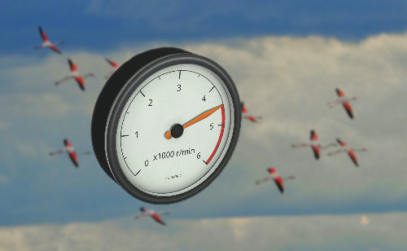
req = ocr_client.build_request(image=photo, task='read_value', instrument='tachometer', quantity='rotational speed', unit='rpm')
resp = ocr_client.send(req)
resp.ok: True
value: 4500 rpm
